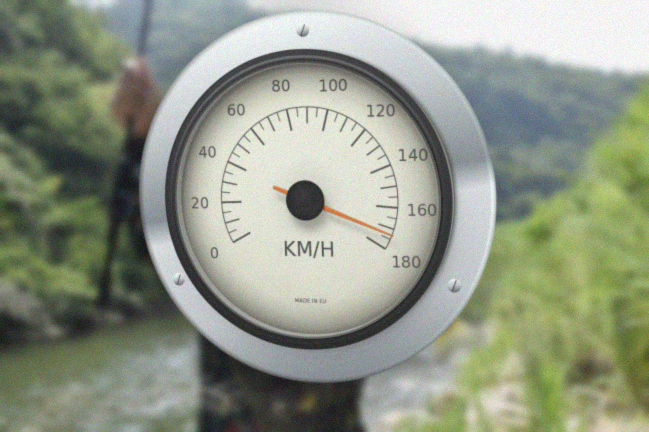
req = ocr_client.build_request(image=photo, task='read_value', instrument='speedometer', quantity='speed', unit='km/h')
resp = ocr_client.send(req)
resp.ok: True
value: 172.5 km/h
